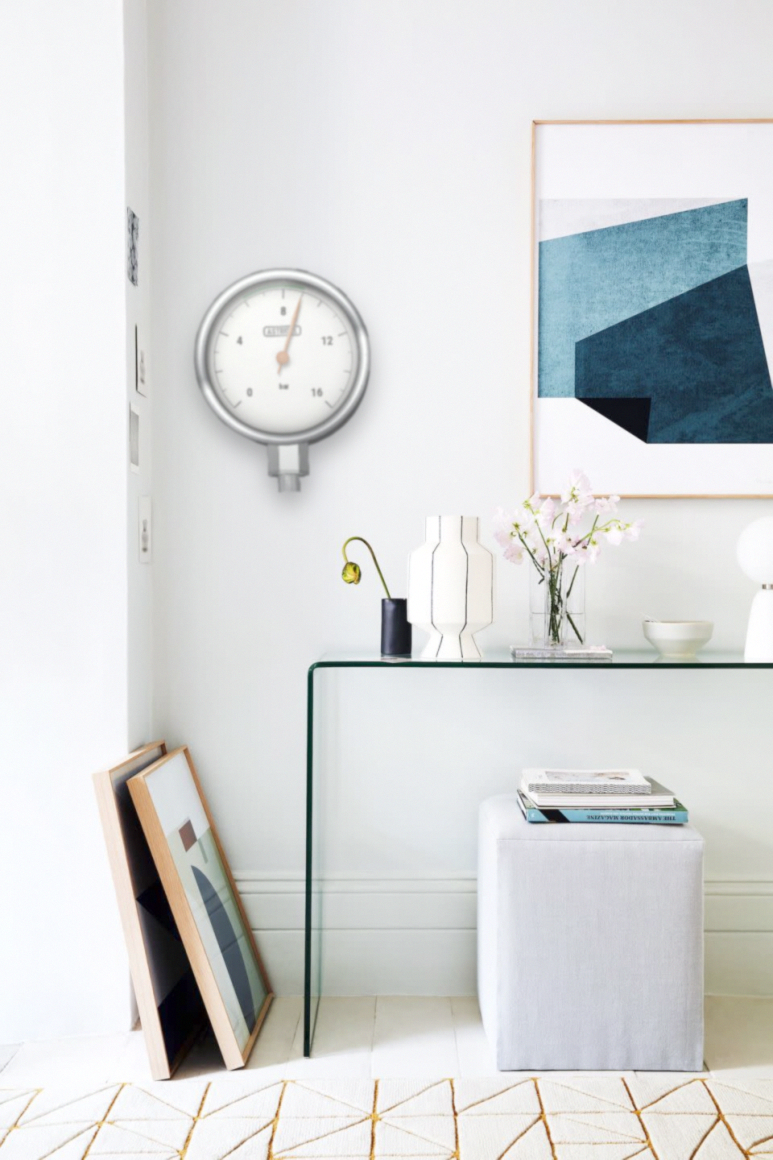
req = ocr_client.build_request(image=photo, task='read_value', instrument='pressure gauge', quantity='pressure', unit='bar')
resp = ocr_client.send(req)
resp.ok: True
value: 9 bar
